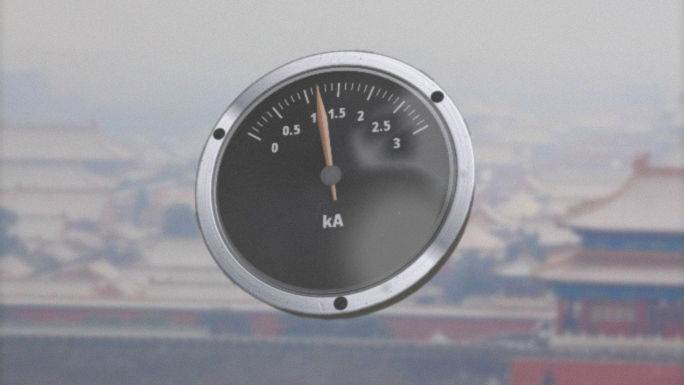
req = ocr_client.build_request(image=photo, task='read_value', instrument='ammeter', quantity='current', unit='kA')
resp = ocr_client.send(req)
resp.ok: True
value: 1.2 kA
